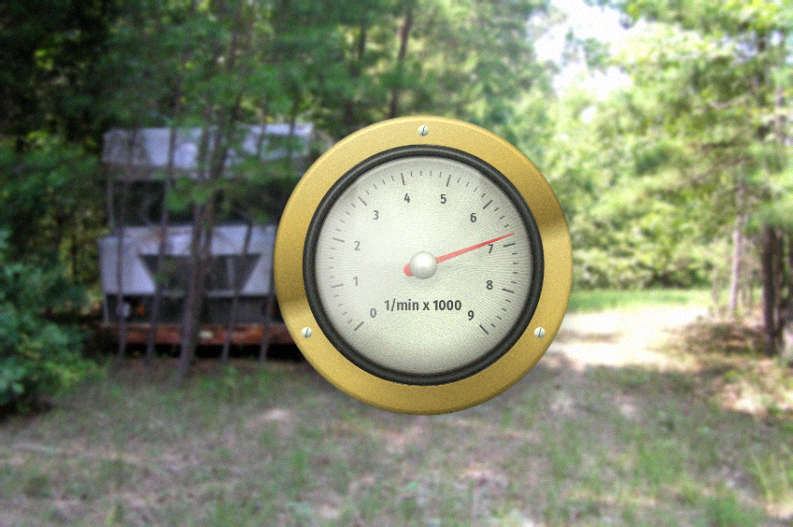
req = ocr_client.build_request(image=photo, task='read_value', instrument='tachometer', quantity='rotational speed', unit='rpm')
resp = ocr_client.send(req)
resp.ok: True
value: 6800 rpm
